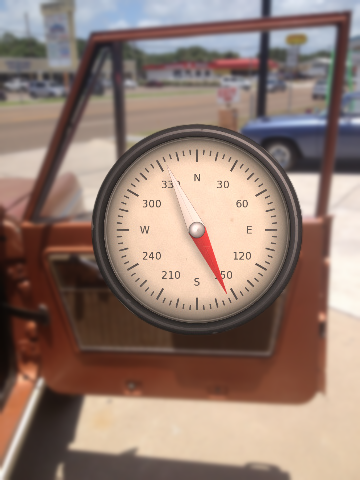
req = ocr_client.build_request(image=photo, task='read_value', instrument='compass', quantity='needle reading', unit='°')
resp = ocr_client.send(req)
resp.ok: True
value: 155 °
